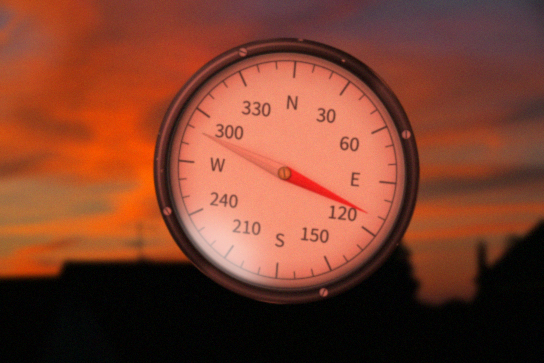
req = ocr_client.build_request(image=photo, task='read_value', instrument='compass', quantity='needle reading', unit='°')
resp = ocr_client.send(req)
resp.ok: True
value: 110 °
